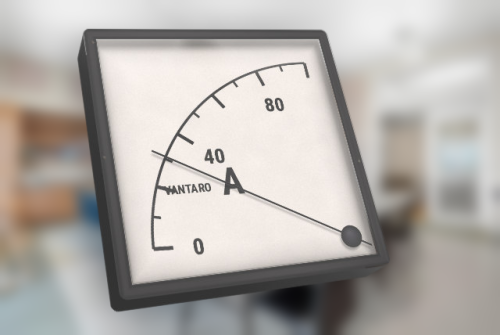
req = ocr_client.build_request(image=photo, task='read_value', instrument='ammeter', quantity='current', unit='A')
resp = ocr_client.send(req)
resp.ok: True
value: 30 A
